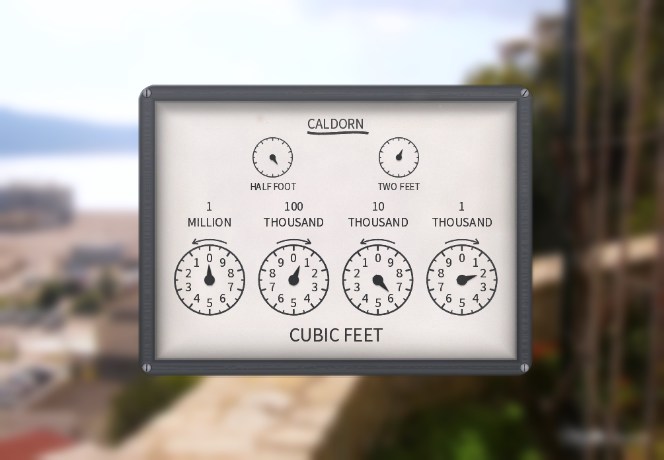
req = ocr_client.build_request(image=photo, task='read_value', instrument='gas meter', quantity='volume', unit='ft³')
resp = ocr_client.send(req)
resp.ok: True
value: 6200 ft³
